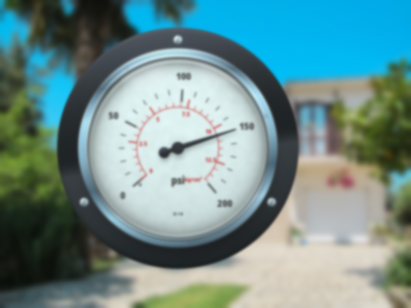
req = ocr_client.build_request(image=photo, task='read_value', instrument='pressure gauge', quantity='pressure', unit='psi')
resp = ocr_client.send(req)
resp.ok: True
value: 150 psi
